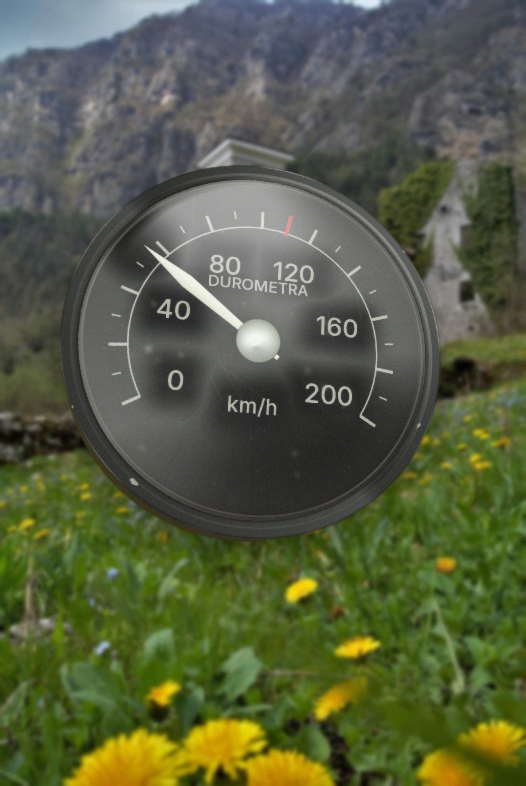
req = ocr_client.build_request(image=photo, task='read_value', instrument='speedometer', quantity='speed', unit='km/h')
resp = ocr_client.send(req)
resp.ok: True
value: 55 km/h
